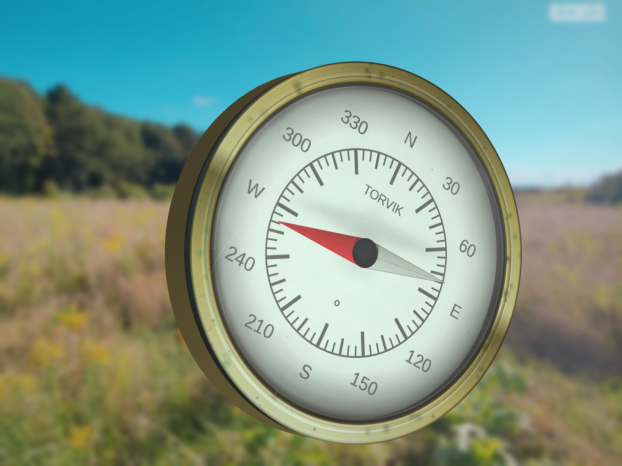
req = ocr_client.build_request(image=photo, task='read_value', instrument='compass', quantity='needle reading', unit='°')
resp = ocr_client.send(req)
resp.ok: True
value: 260 °
